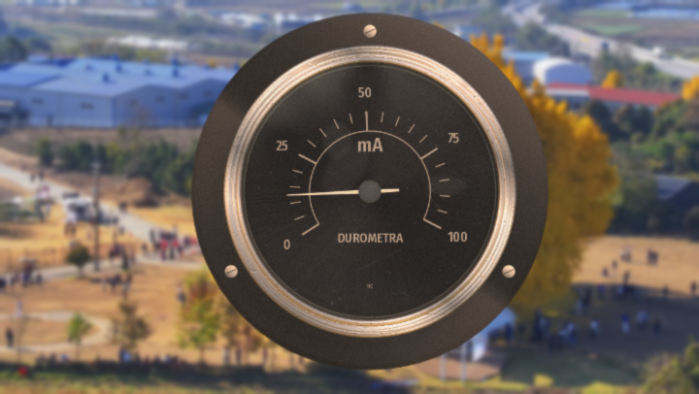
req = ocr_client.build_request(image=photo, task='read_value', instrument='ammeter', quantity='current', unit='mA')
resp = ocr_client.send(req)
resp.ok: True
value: 12.5 mA
